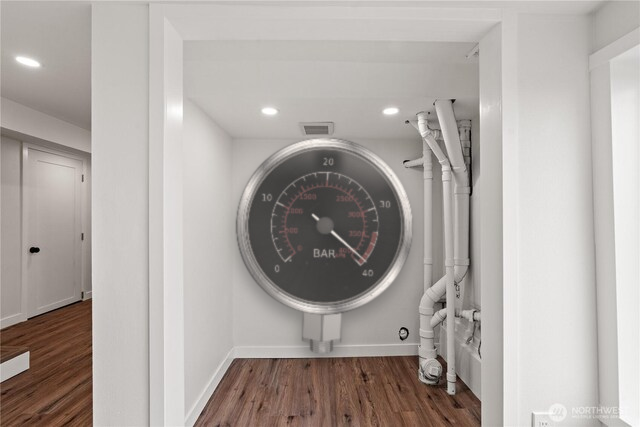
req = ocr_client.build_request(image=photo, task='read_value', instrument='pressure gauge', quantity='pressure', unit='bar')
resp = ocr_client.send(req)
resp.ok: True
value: 39 bar
